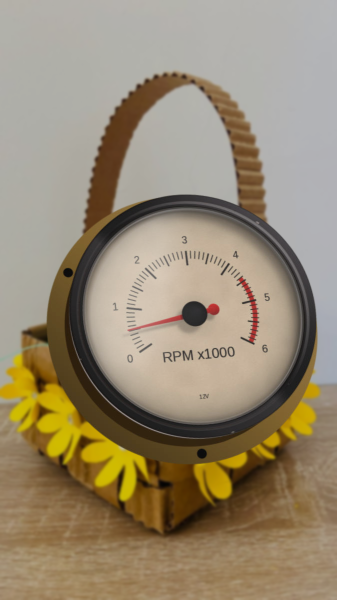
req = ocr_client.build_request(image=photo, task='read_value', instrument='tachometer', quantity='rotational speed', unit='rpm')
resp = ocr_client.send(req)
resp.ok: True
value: 500 rpm
